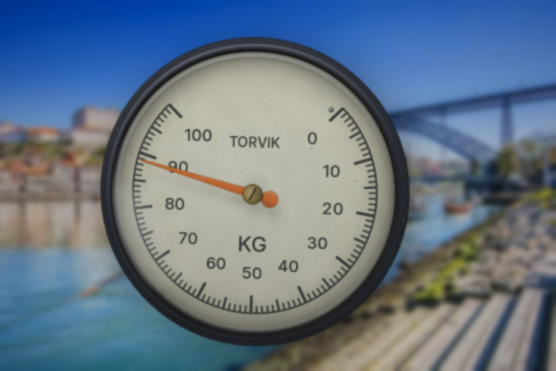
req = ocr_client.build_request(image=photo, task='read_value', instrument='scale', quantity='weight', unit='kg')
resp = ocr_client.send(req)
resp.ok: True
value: 89 kg
